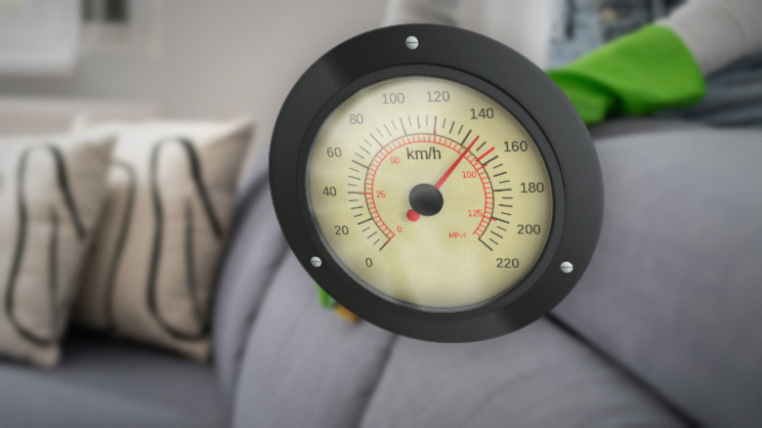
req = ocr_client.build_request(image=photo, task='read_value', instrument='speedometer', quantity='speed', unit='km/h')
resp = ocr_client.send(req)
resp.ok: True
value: 145 km/h
